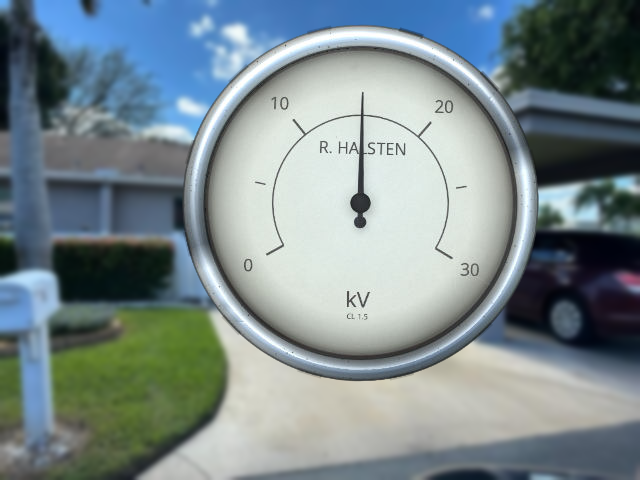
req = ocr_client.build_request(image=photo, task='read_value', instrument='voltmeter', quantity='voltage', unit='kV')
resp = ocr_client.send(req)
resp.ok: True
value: 15 kV
